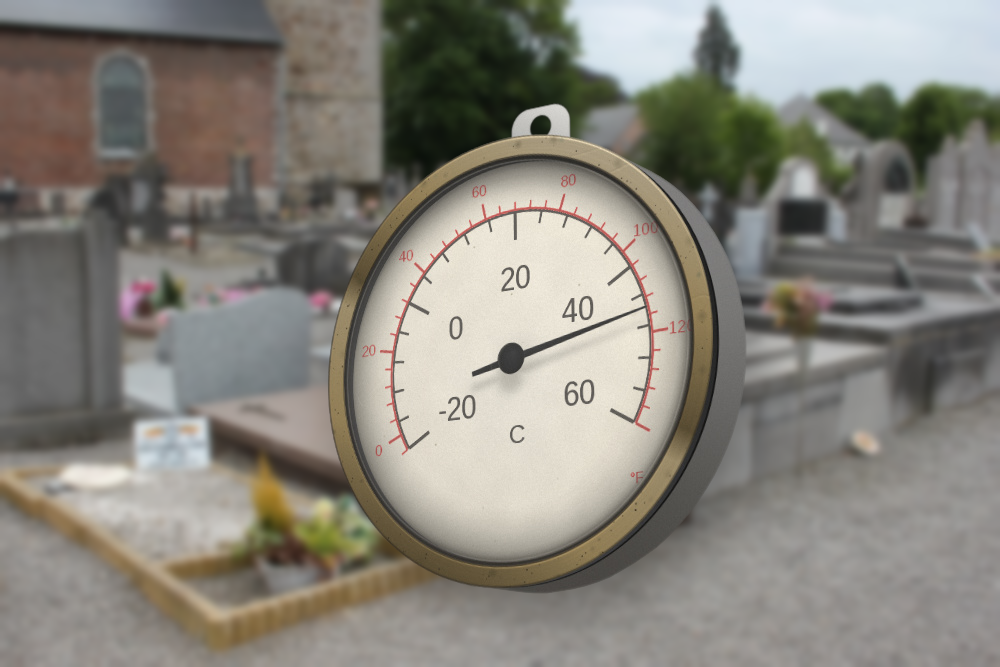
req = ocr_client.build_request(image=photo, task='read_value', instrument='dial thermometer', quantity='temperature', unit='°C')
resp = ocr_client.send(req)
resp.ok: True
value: 46 °C
